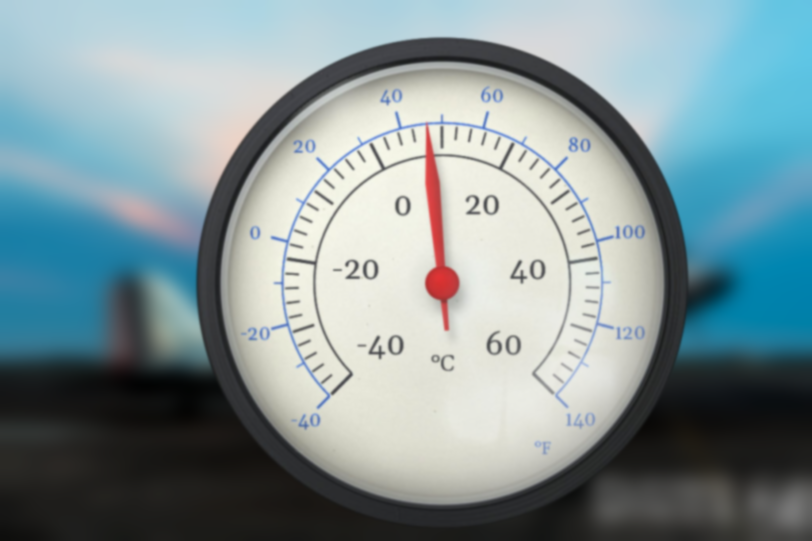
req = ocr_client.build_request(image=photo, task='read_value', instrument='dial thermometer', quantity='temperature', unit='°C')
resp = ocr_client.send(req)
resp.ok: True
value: 8 °C
